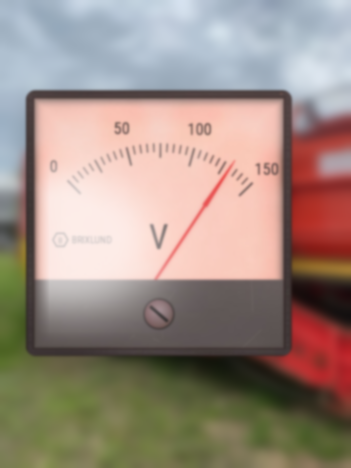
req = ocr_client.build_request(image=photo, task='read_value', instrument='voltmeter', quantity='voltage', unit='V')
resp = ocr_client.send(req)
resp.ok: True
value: 130 V
